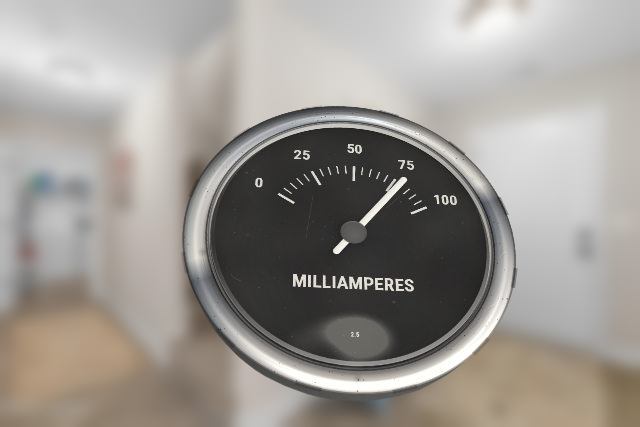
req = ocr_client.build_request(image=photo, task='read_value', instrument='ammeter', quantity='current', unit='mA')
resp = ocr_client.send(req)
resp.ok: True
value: 80 mA
